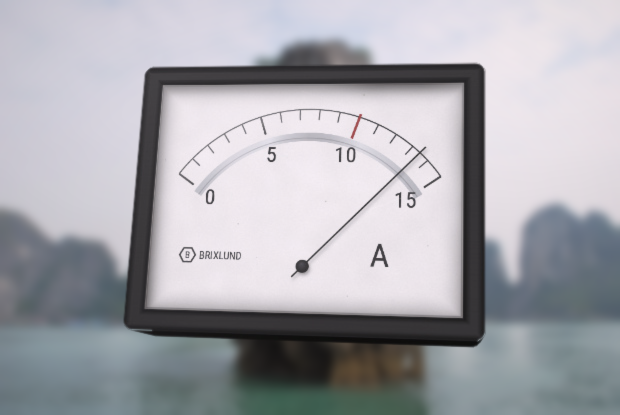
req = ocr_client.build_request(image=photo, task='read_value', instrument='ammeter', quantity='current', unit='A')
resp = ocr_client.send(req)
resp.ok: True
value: 13.5 A
